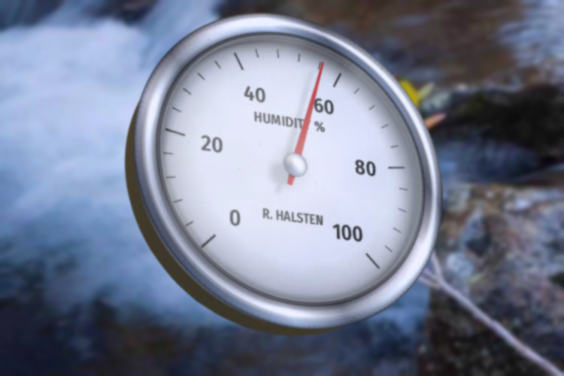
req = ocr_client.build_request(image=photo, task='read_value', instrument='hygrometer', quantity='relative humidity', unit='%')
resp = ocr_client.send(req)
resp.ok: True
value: 56 %
